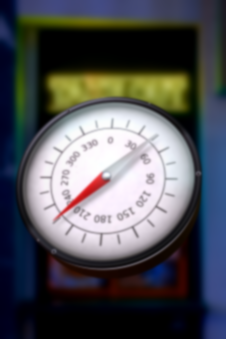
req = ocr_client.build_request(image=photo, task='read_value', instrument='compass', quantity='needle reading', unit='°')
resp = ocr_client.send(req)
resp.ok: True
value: 225 °
